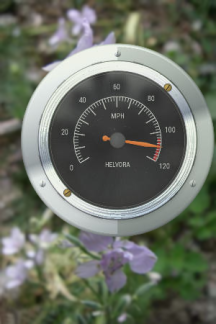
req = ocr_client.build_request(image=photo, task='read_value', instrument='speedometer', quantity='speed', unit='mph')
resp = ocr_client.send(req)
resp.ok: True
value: 110 mph
